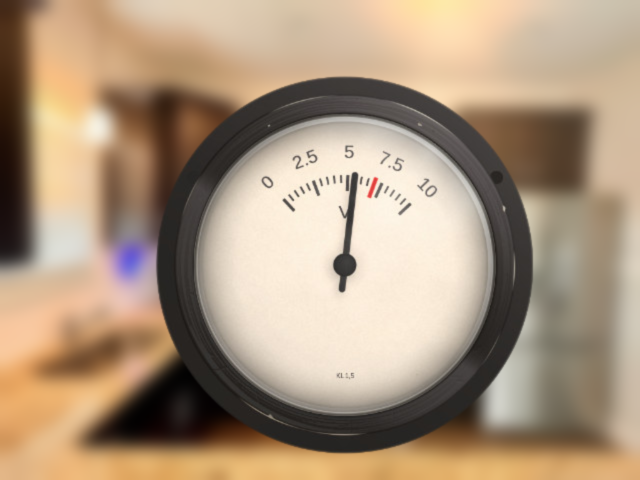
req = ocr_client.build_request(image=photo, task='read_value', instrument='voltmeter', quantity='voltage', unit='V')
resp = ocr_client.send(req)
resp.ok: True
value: 5.5 V
